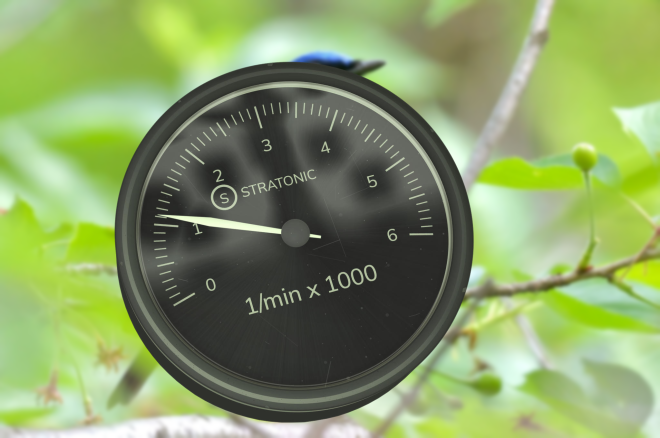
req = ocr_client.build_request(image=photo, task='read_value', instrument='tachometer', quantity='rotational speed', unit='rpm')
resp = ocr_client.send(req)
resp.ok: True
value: 1100 rpm
